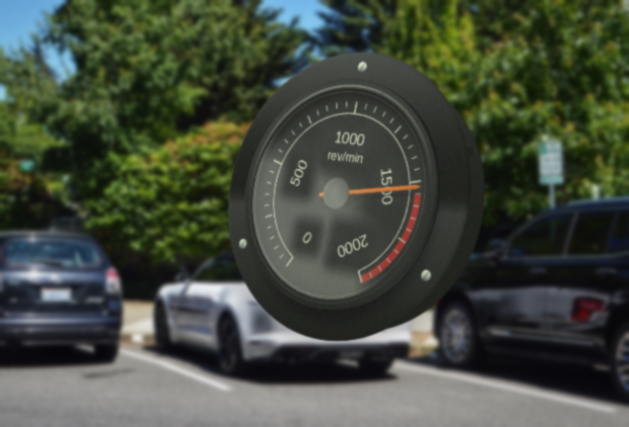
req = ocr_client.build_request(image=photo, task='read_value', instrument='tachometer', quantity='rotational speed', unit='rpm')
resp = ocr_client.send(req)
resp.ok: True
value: 1525 rpm
